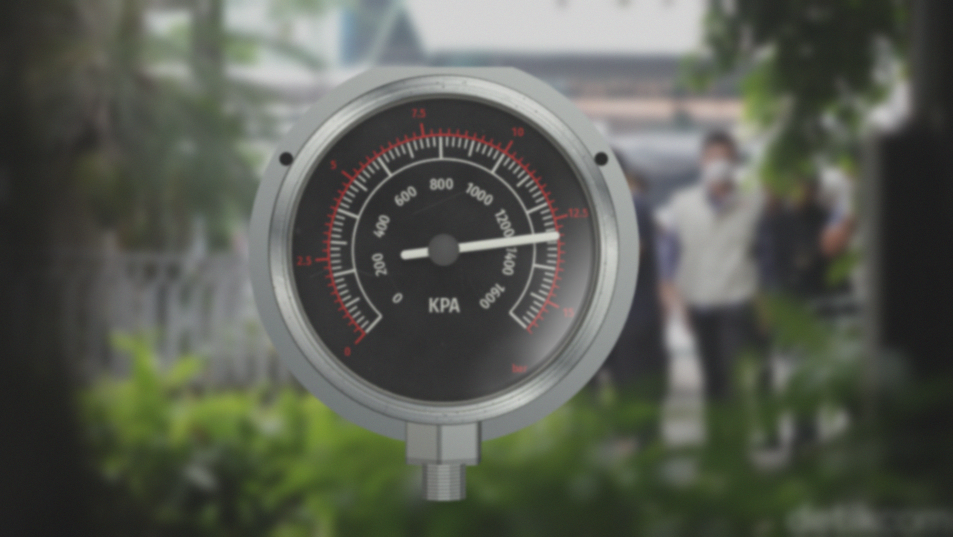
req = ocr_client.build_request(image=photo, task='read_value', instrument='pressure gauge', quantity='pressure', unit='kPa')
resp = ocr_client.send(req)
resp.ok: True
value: 1300 kPa
